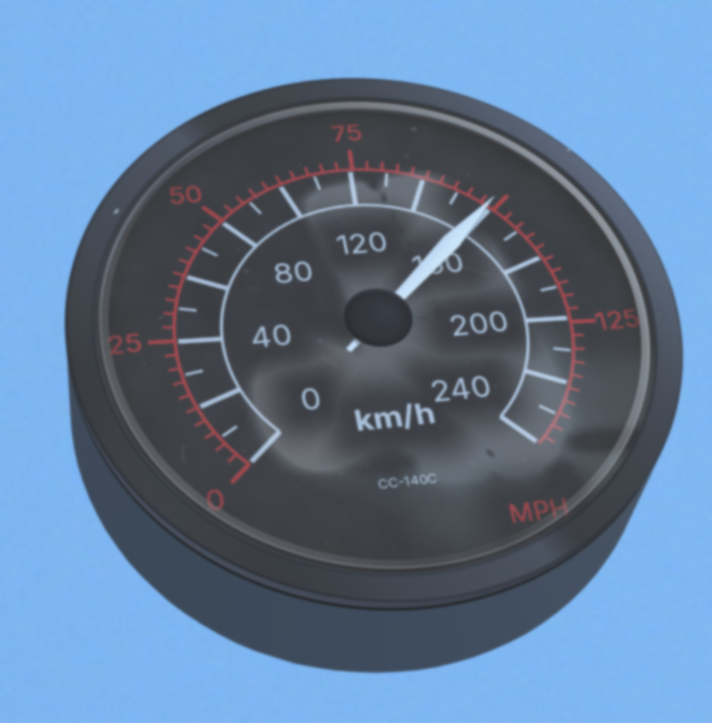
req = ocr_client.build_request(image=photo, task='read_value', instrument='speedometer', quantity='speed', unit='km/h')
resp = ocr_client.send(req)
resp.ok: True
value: 160 km/h
